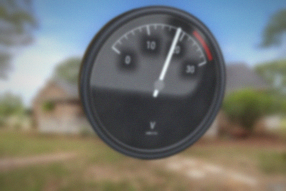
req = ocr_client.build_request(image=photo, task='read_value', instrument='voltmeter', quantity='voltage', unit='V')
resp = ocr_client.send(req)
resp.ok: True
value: 18 V
